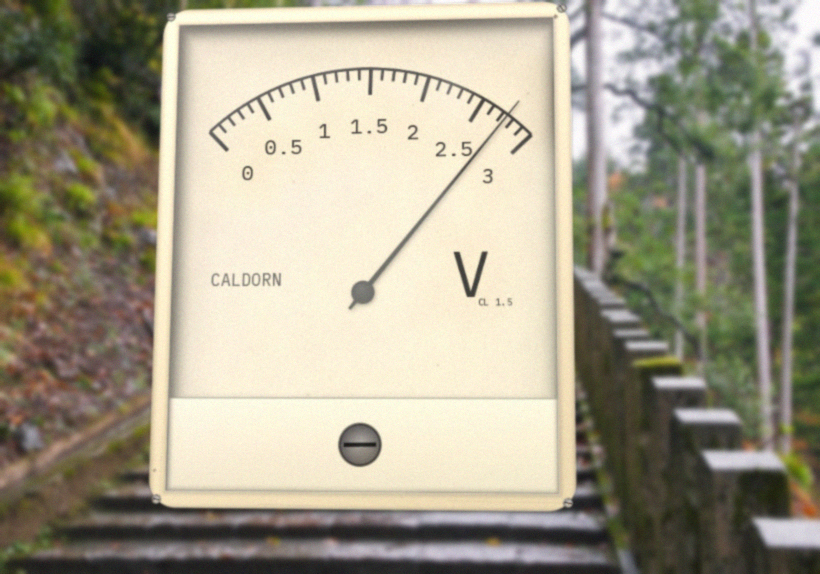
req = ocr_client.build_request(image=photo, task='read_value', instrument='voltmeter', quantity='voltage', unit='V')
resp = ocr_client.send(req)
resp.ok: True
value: 2.75 V
